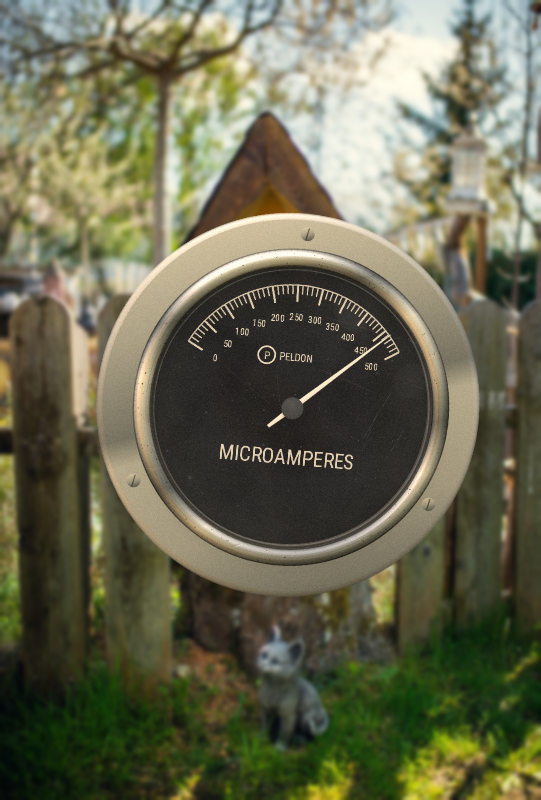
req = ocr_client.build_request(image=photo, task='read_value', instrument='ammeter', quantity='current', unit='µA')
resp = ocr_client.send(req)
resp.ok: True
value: 460 µA
